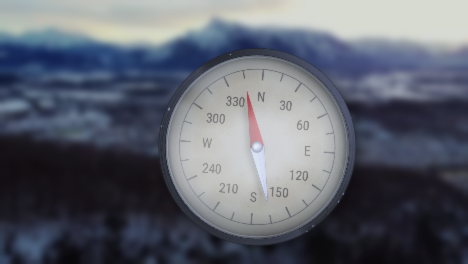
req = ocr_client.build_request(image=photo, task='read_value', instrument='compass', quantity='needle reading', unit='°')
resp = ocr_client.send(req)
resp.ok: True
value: 345 °
